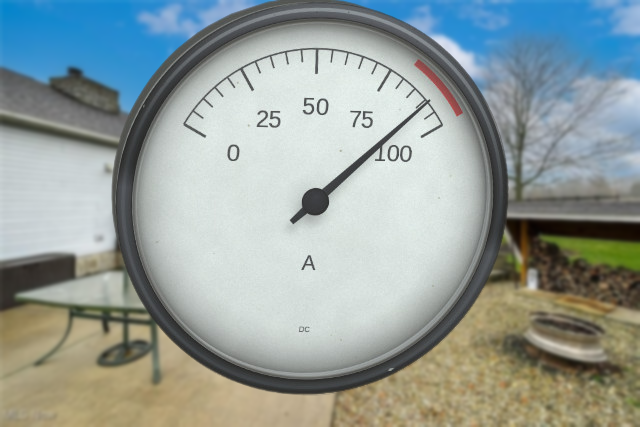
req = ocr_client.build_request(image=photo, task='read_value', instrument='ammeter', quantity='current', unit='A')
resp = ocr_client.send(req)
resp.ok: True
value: 90 A
